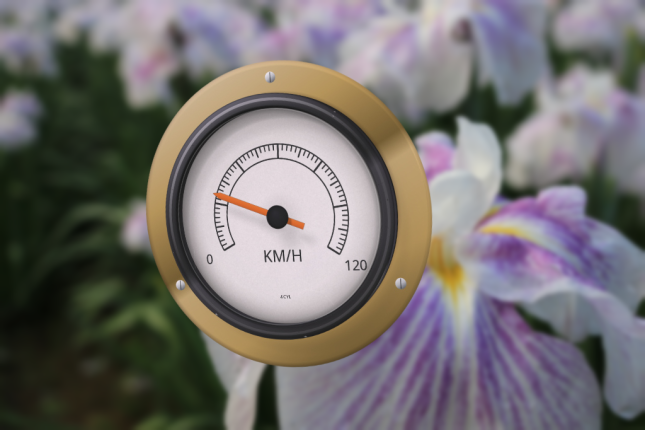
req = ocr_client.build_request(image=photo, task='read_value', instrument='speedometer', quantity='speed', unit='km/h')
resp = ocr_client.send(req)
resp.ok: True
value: 24 km/h
